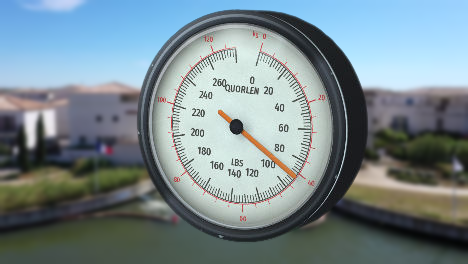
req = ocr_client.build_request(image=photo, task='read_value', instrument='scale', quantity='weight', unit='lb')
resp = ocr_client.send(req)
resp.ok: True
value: 90 lb
